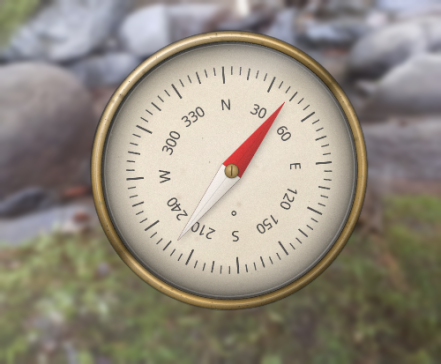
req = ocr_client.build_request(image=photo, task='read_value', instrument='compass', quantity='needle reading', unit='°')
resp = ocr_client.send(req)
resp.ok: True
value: 42.5 °
